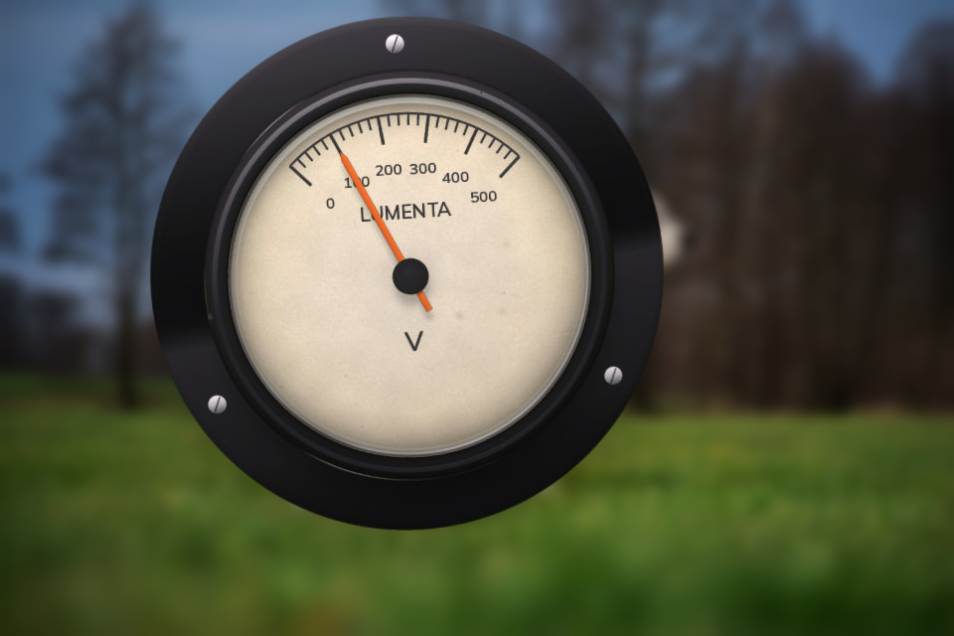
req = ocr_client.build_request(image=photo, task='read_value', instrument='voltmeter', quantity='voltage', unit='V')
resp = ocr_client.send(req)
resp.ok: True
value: 100 V
